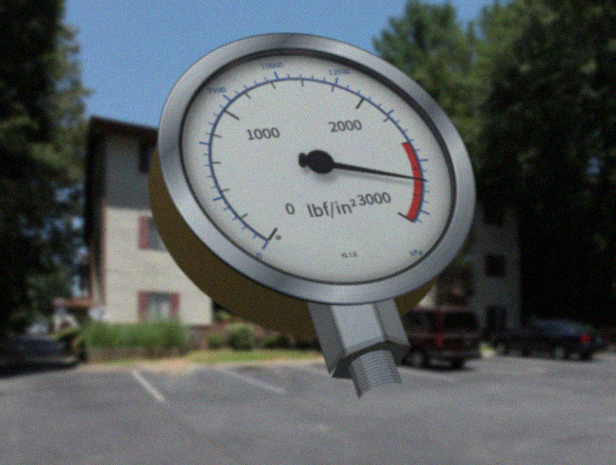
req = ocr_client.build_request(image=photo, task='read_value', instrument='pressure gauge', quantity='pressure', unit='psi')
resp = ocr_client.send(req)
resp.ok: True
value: 2700 psi
